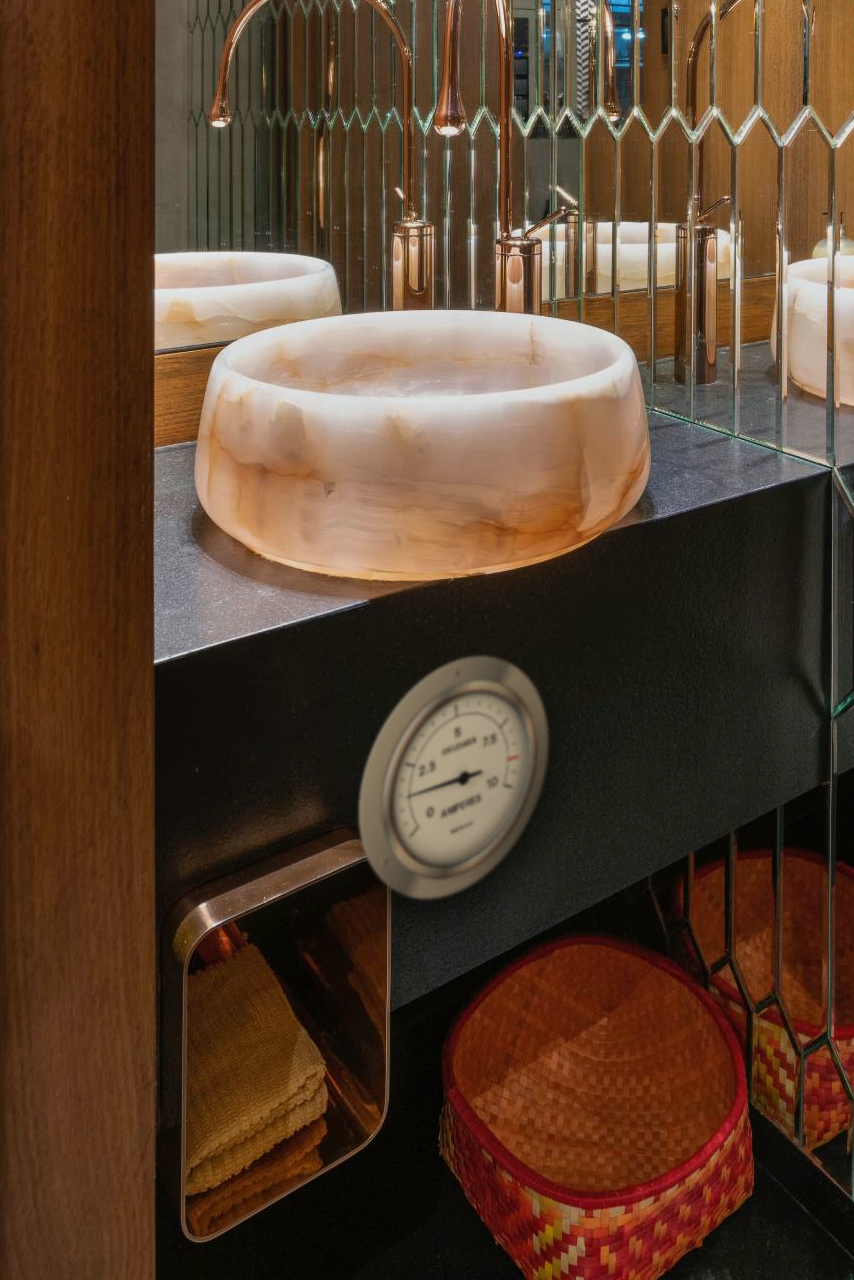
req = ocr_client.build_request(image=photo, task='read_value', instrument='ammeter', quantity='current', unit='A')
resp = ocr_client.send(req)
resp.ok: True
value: 1.5 A
